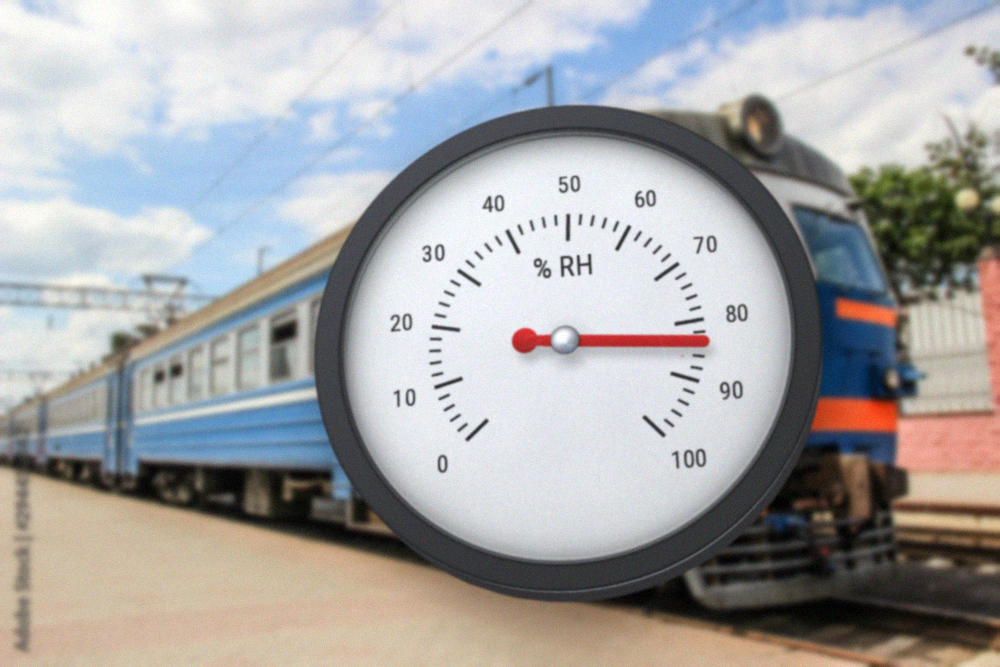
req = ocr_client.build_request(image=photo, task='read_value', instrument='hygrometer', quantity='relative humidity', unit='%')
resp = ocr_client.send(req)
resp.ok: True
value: 84 %
